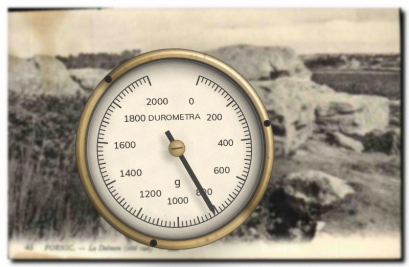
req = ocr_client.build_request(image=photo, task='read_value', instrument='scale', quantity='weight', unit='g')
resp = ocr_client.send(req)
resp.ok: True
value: 820 g
